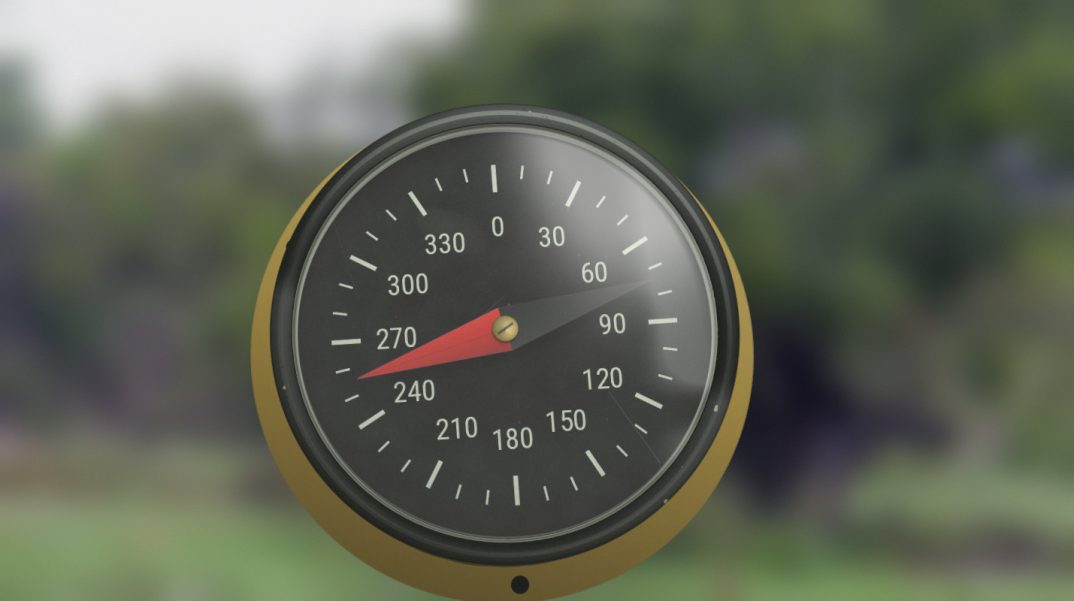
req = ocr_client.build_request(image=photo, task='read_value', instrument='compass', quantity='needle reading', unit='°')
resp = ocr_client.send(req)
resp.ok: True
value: 255 °
